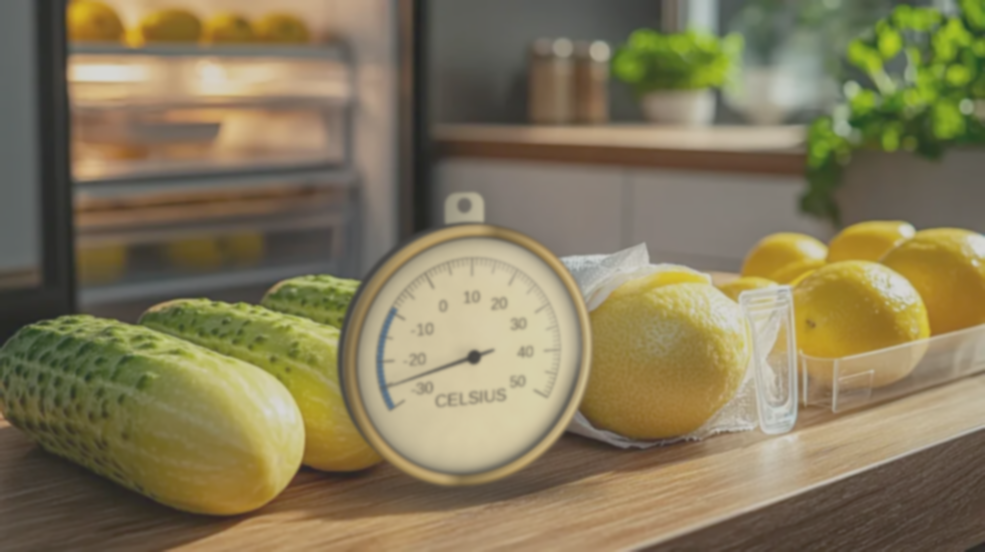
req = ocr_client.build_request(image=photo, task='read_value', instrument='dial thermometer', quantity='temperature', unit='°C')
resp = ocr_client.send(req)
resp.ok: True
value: -25 °C
